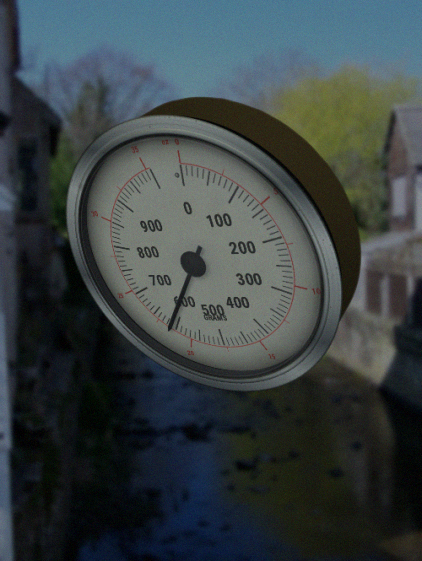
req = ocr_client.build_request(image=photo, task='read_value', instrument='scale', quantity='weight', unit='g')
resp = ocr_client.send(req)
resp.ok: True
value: 610 g
